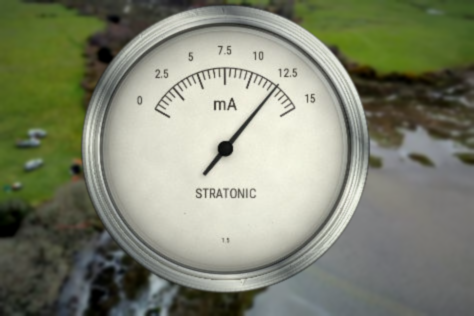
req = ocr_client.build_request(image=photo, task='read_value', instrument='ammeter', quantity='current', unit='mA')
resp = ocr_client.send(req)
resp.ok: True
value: 12.5 mA
